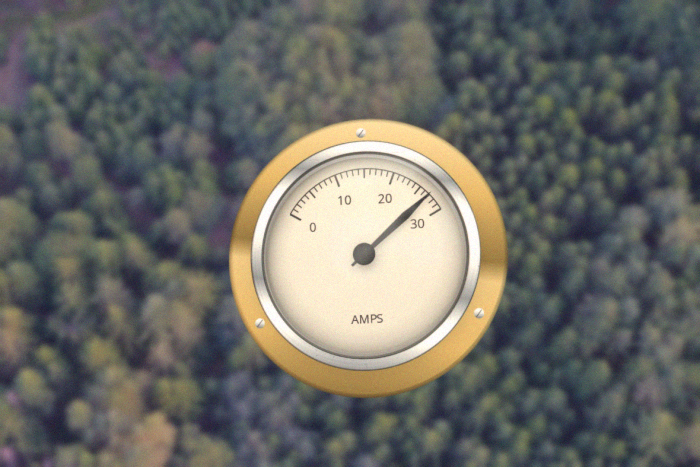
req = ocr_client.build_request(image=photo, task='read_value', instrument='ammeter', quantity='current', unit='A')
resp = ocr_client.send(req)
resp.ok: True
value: 27 A
